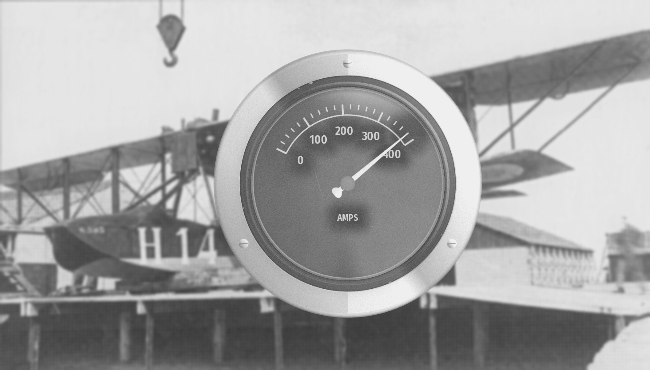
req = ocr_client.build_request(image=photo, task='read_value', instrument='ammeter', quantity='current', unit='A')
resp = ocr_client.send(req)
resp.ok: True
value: 380 A
